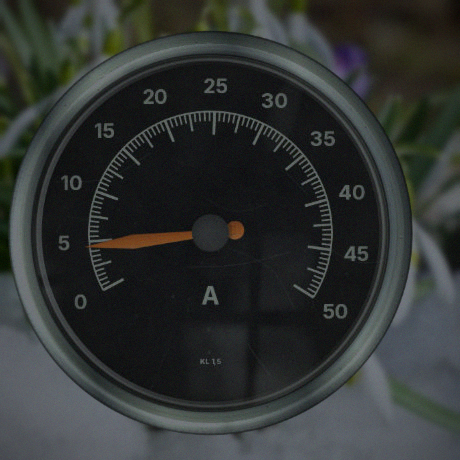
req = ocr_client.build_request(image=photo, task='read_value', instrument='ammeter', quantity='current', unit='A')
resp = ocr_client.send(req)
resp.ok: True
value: 4.5 A
